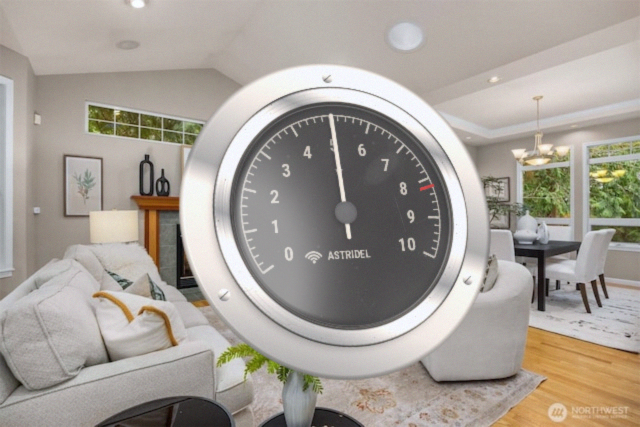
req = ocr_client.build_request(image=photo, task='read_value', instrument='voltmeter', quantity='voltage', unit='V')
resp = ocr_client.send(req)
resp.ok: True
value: 5 V
